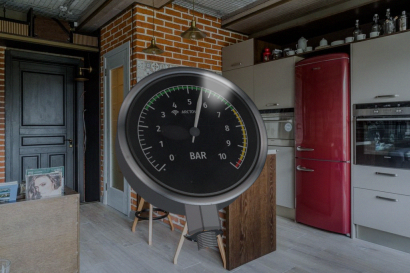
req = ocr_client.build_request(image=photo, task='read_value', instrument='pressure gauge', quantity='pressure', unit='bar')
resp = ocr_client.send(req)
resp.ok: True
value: 5.6 bar
